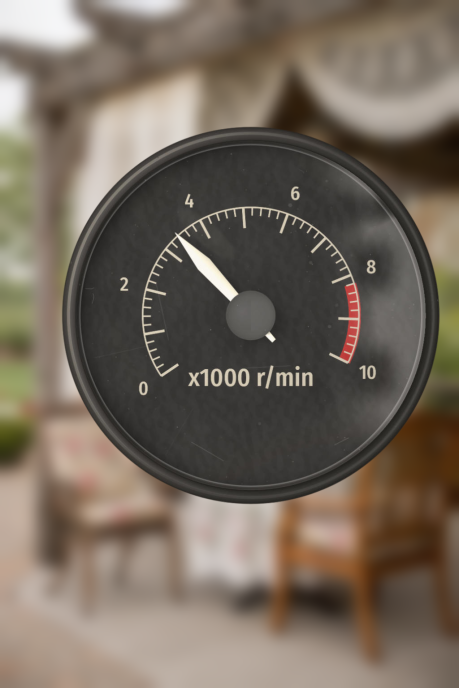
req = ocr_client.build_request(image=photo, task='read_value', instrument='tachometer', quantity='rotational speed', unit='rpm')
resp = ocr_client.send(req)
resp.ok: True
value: 3400 rpm
